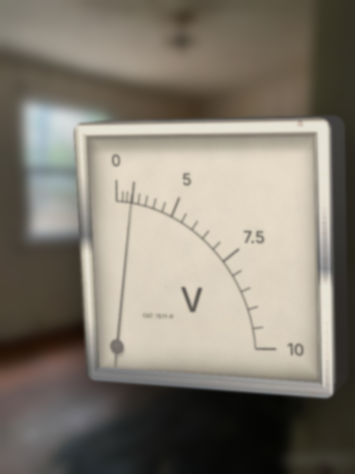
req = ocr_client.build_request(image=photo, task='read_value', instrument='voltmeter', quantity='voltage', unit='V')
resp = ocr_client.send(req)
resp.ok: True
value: 2.5 V
